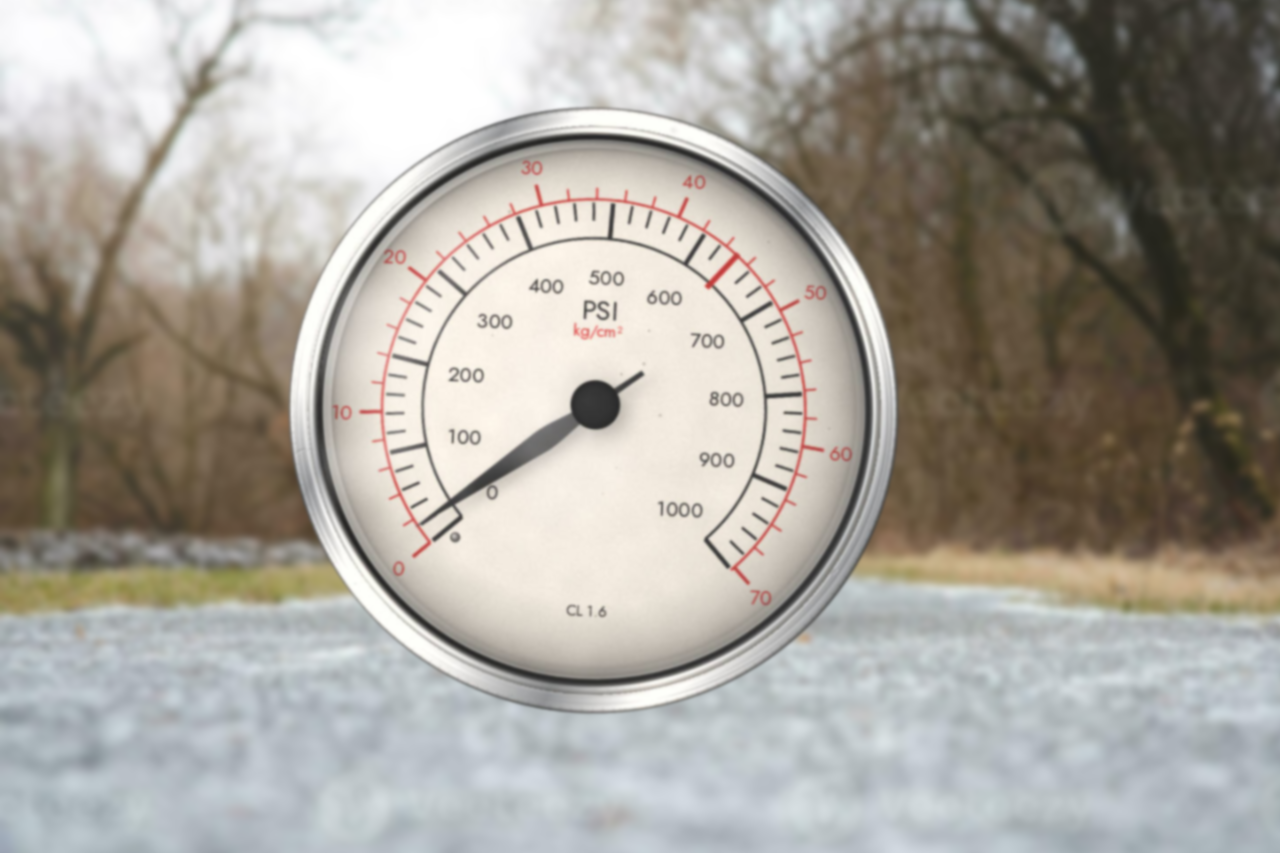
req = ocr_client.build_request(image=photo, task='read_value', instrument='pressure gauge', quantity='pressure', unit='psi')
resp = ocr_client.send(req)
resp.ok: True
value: 20 psi
